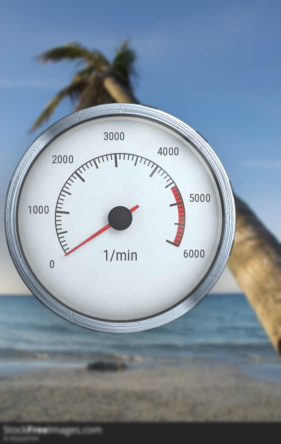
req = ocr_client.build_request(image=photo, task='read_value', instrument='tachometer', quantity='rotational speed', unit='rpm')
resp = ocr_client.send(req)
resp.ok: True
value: 0 rpm
